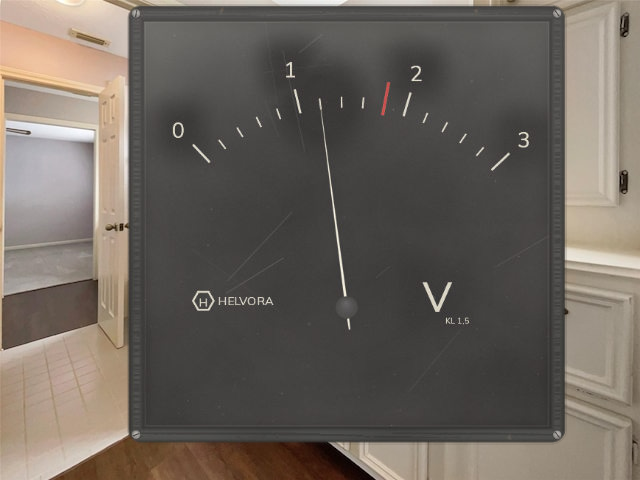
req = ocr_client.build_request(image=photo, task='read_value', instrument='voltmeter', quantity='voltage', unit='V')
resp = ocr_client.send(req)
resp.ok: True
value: 1.2 V
